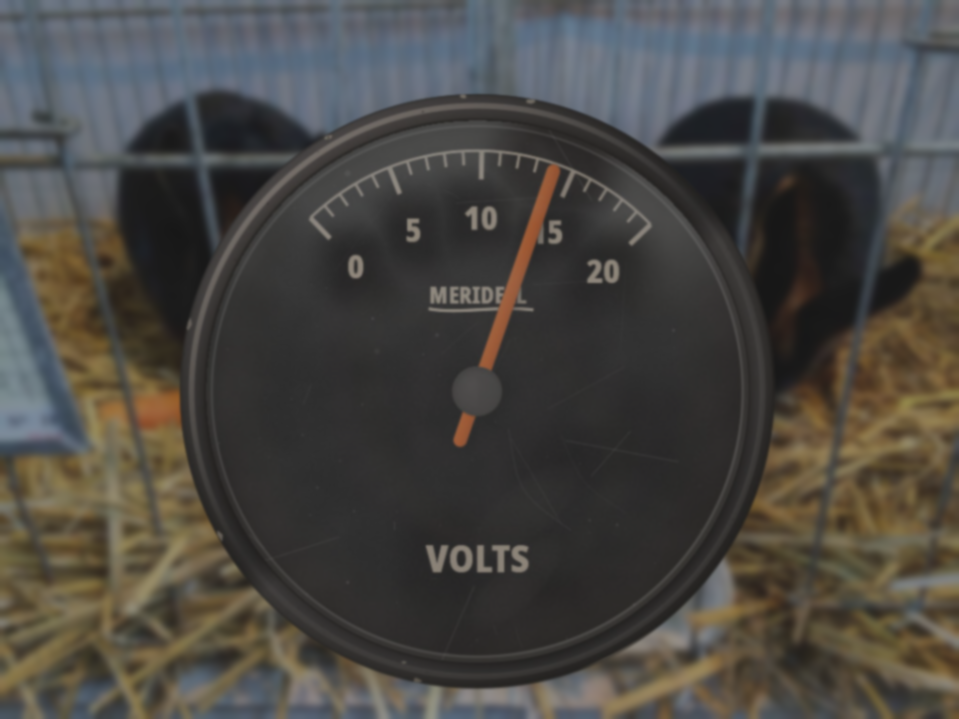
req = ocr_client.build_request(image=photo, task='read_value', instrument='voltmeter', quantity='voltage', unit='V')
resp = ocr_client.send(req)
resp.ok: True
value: 14 V
